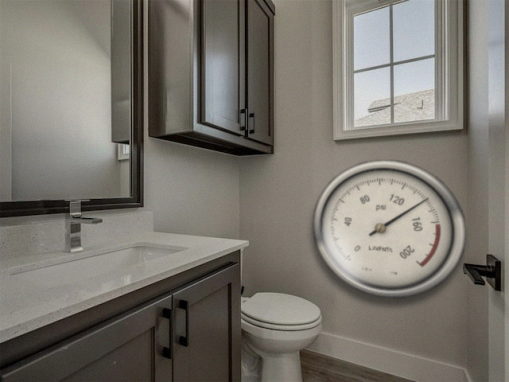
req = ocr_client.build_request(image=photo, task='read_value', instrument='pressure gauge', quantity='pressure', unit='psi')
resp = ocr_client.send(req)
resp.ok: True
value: 140 psi
